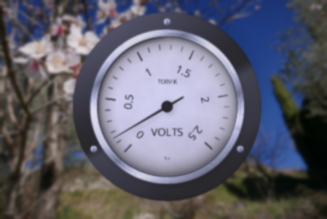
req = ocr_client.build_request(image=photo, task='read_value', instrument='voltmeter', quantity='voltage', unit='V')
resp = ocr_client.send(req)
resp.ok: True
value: 0.15 V
